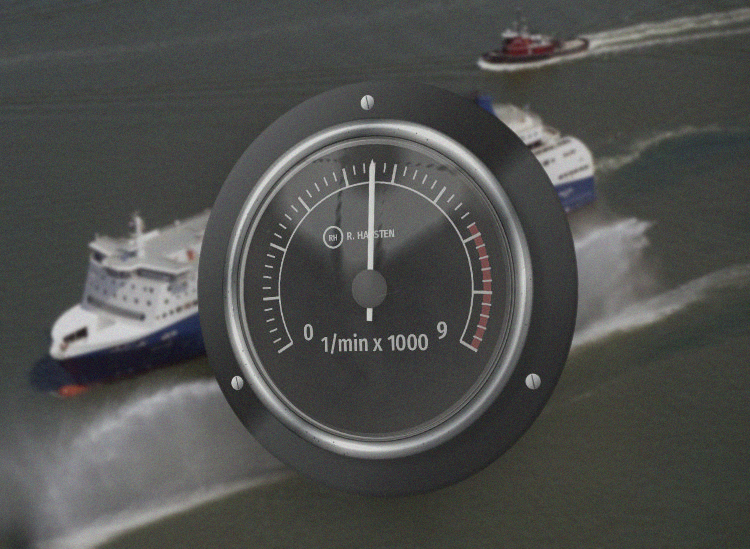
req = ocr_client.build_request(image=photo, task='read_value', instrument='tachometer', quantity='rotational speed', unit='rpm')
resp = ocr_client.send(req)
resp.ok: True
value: 4600 rpm
